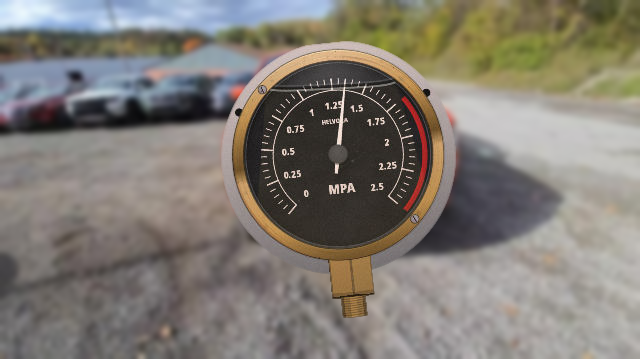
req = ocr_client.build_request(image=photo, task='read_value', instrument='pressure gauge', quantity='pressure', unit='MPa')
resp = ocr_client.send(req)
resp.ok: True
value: 1.35 MPa
